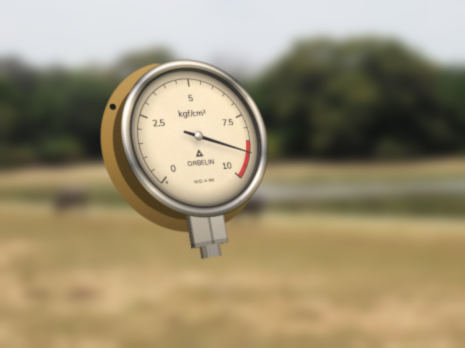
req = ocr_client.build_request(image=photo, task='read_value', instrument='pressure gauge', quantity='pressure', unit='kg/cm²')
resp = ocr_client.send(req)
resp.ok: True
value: 9 kg/cm²
